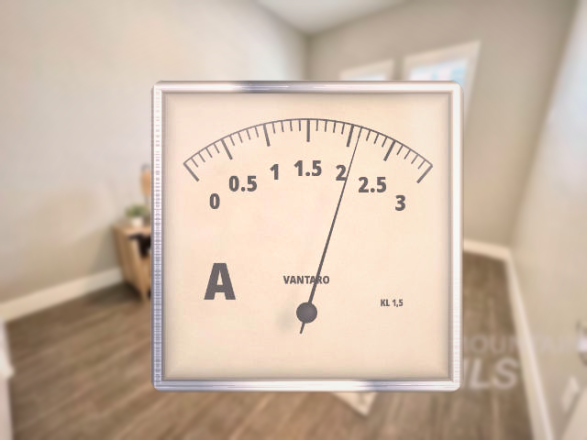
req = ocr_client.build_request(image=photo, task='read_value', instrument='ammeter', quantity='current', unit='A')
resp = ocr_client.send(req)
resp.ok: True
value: 2.1 A
